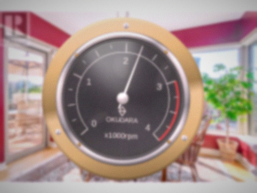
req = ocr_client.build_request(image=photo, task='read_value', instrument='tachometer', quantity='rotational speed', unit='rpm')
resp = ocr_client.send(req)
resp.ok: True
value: 2250 rpm
